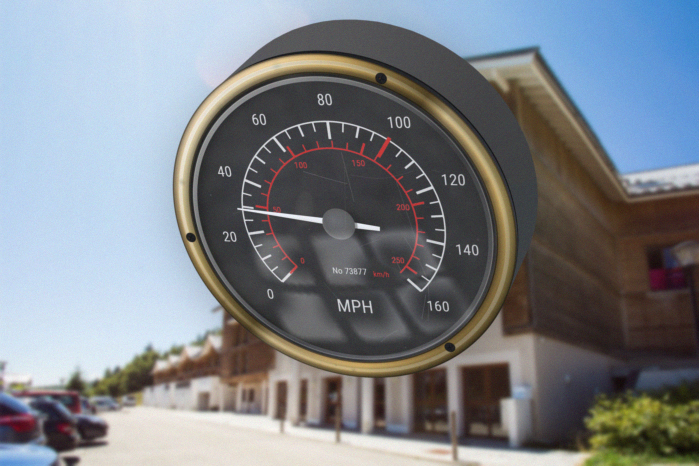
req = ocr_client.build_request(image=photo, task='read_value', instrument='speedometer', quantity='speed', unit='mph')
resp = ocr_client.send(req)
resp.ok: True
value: 30 mph
